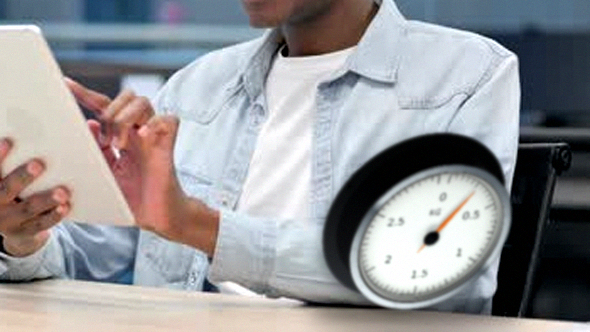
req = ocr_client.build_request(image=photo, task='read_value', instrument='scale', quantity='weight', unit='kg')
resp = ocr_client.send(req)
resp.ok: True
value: 0.25 kg
